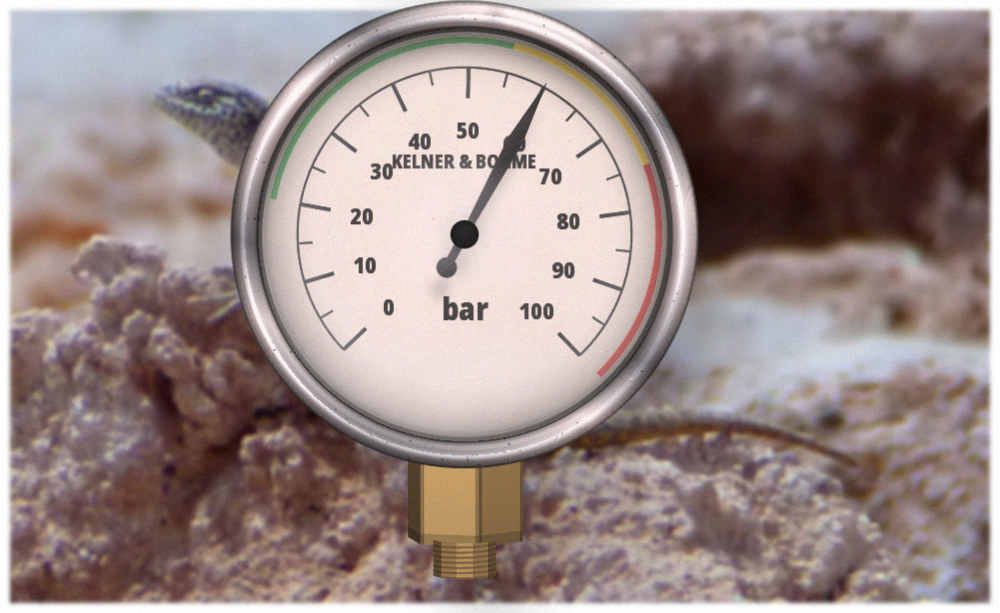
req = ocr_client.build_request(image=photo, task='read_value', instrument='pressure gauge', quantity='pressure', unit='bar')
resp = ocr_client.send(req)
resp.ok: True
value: 60 bar
